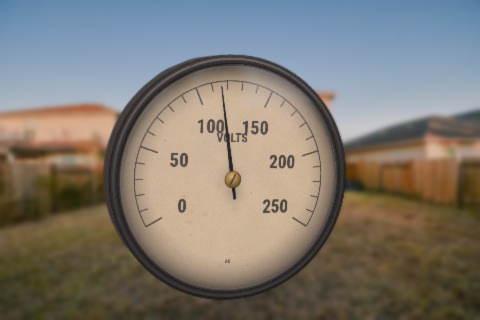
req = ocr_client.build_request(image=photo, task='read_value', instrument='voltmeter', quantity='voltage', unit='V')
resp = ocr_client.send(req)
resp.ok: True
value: 115 V
